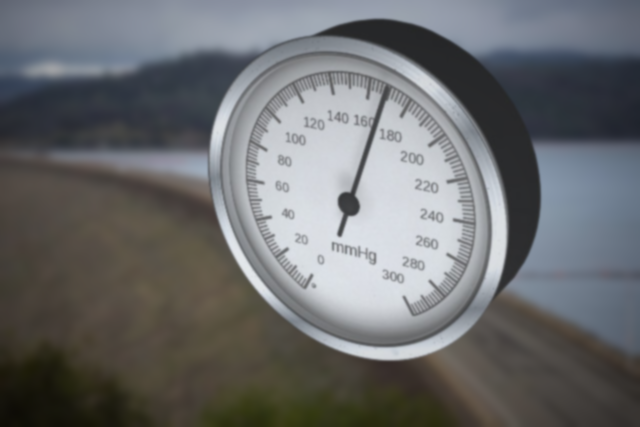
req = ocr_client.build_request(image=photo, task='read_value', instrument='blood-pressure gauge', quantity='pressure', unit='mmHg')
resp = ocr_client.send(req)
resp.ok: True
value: 170 mmHg
